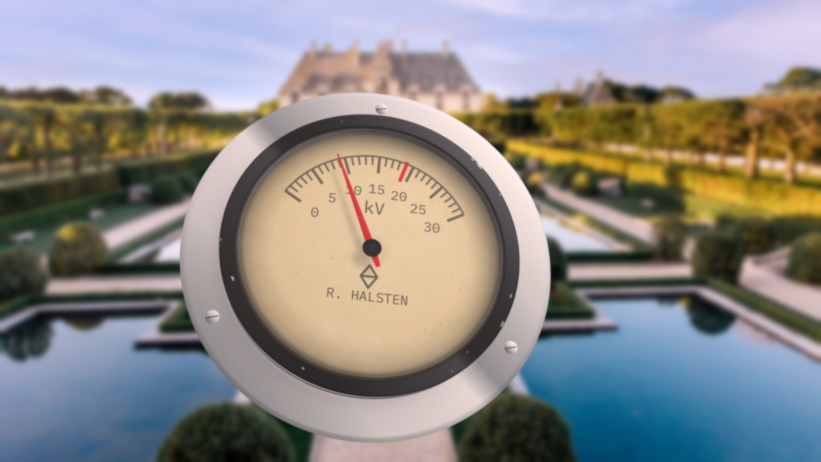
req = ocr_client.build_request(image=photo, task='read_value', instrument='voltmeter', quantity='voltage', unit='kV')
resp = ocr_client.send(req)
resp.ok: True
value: 9 kV
